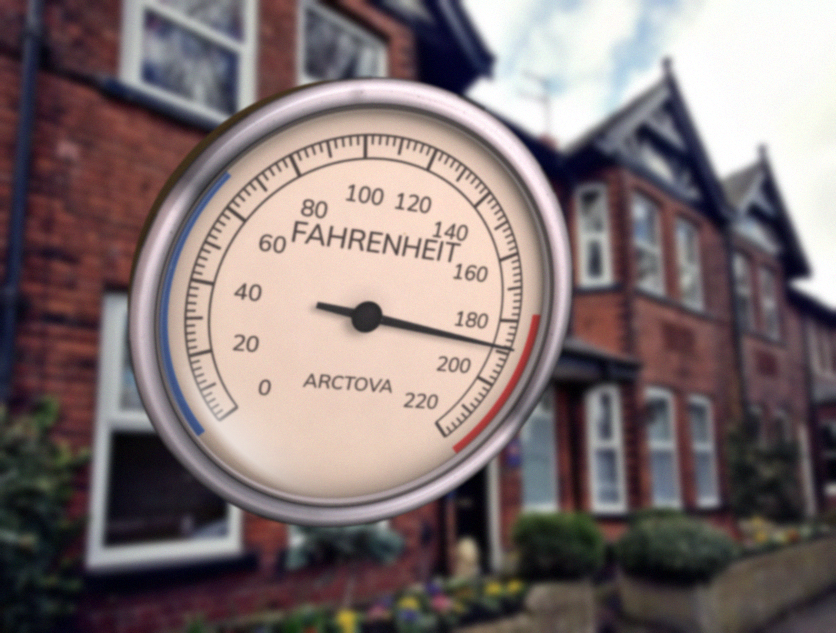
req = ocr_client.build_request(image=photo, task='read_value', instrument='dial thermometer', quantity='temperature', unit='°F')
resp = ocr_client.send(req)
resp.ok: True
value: 188 °F
